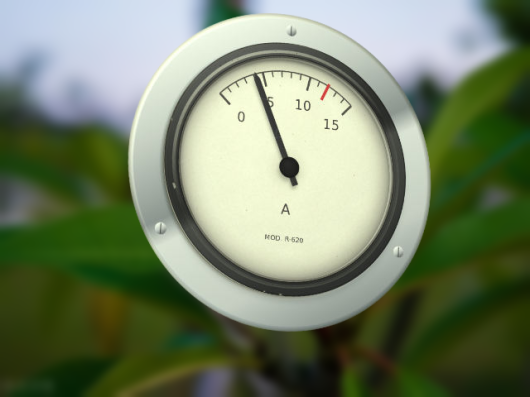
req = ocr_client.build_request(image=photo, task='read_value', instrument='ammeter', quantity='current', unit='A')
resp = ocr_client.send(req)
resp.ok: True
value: 4 A
